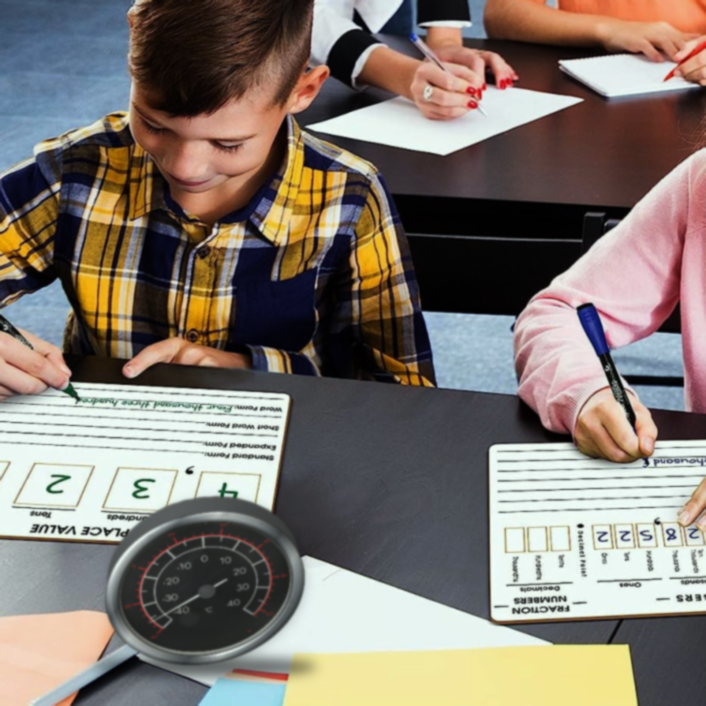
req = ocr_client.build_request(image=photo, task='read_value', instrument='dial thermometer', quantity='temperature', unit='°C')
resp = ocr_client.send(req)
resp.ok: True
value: -35 °C
